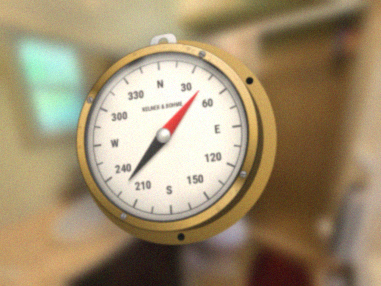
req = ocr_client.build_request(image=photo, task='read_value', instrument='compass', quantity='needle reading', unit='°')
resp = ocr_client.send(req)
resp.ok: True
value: 45 °
